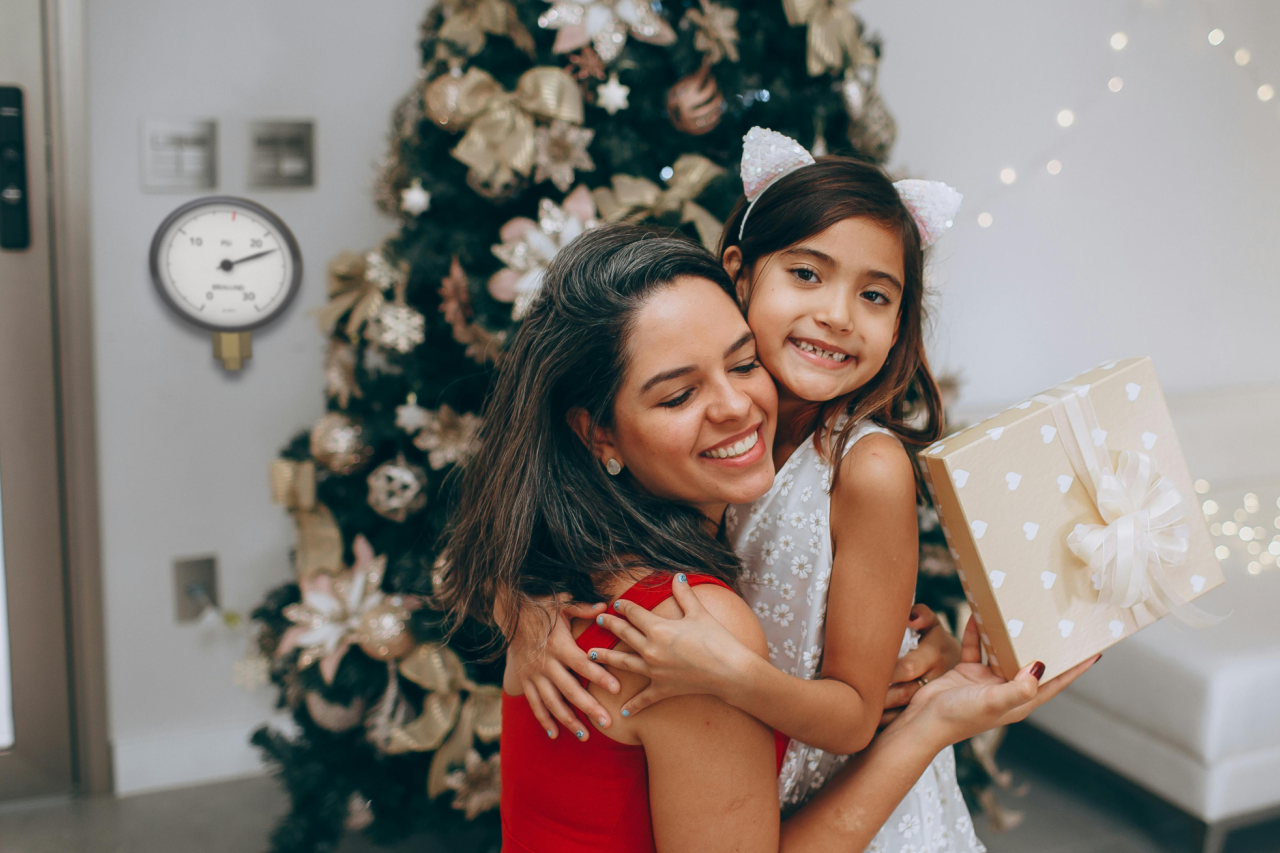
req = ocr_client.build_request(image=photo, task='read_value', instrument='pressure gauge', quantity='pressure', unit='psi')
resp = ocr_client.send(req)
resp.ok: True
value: 22 psi
